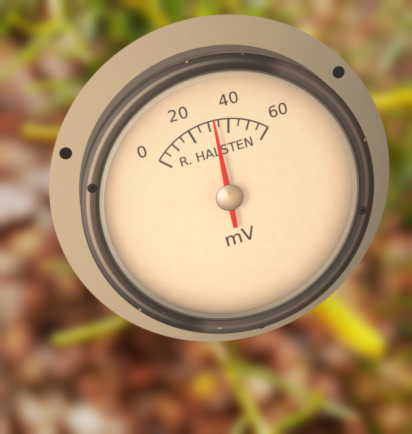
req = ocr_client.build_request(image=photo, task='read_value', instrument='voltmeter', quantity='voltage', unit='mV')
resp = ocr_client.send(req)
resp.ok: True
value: 32.5 mV
